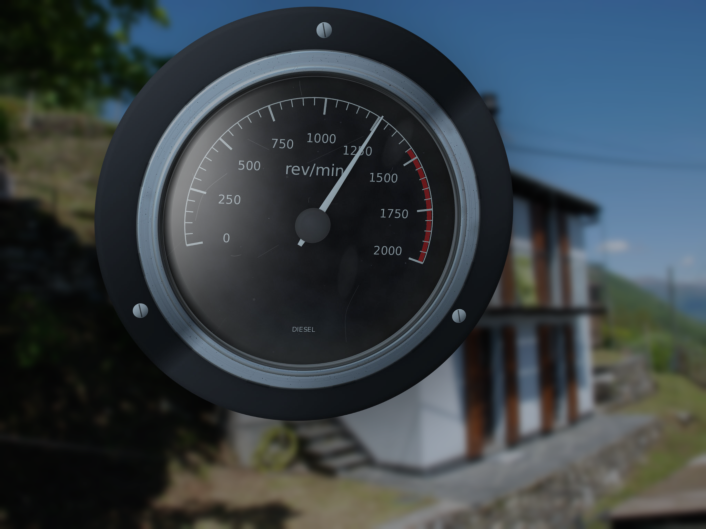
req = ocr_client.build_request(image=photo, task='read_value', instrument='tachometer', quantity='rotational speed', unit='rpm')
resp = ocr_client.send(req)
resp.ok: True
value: 1250 rpm
